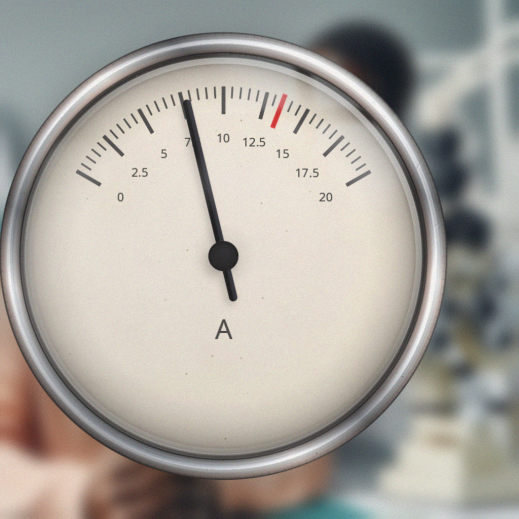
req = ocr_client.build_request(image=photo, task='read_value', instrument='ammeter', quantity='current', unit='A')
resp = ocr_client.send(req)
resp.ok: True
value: 7.75 A
